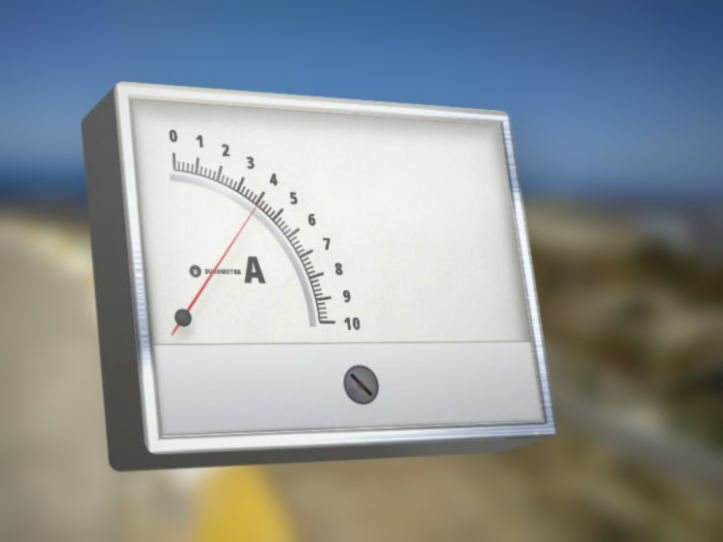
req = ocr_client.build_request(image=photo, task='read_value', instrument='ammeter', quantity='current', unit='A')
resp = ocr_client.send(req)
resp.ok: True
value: 4 A
